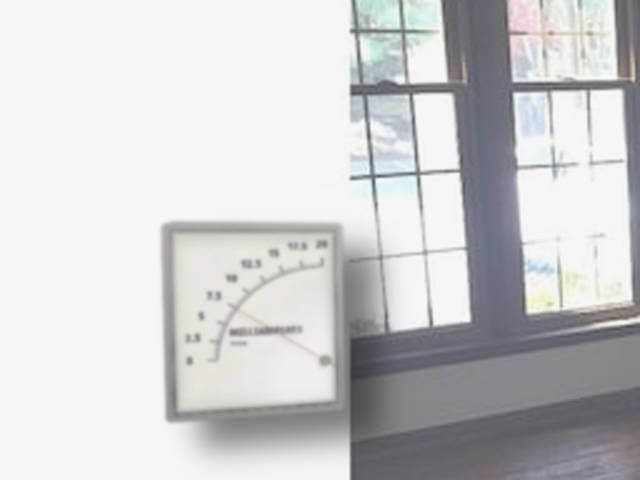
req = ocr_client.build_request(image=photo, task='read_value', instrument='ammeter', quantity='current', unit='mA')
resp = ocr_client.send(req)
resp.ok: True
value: 7.5 mA
